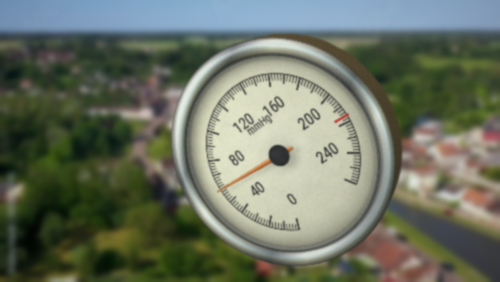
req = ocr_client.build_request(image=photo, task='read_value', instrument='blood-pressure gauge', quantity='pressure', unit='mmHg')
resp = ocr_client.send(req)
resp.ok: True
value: 60 mmHg
